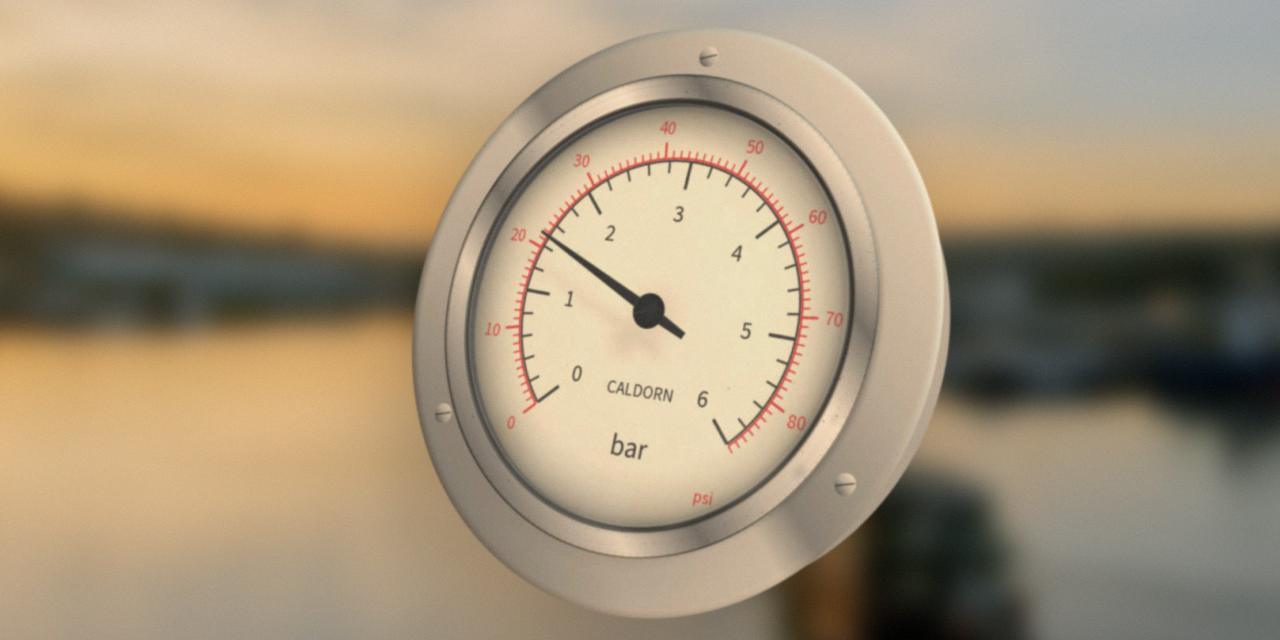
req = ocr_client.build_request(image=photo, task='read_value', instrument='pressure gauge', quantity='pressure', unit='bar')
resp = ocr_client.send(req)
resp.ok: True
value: 1.5 bar
